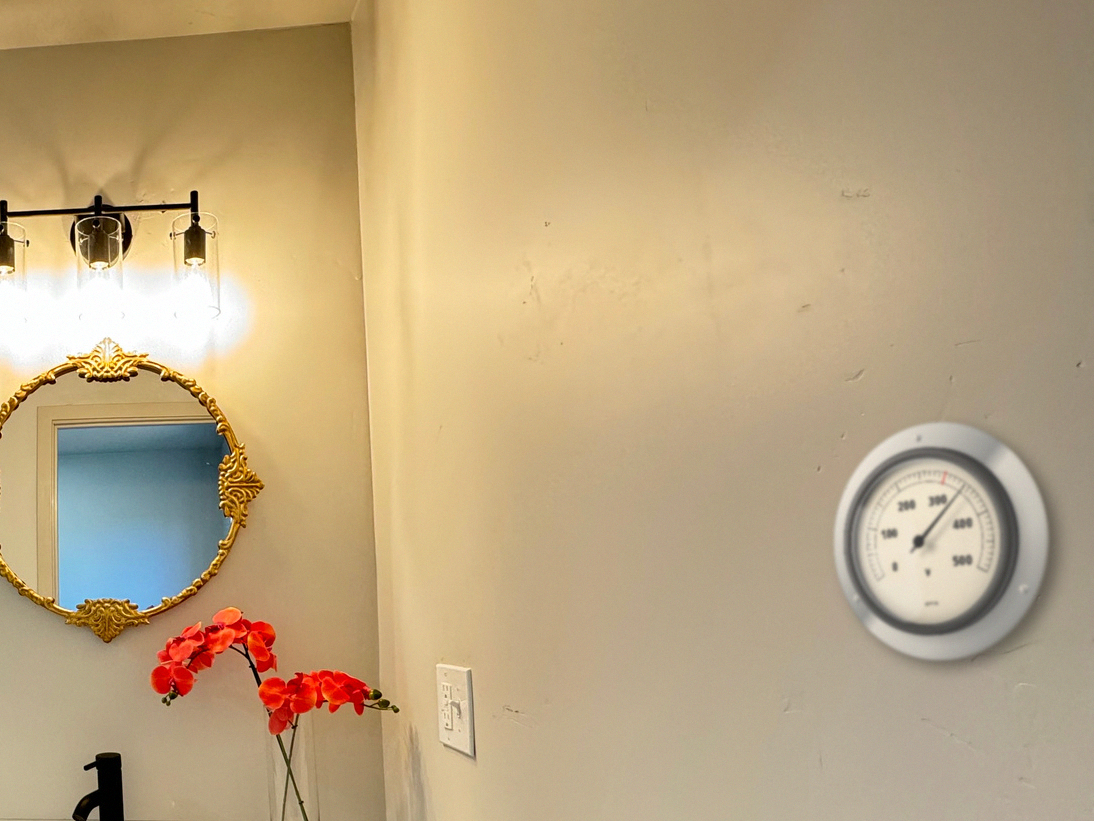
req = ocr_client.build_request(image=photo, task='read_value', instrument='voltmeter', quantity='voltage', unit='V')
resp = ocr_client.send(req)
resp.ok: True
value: 350 V
